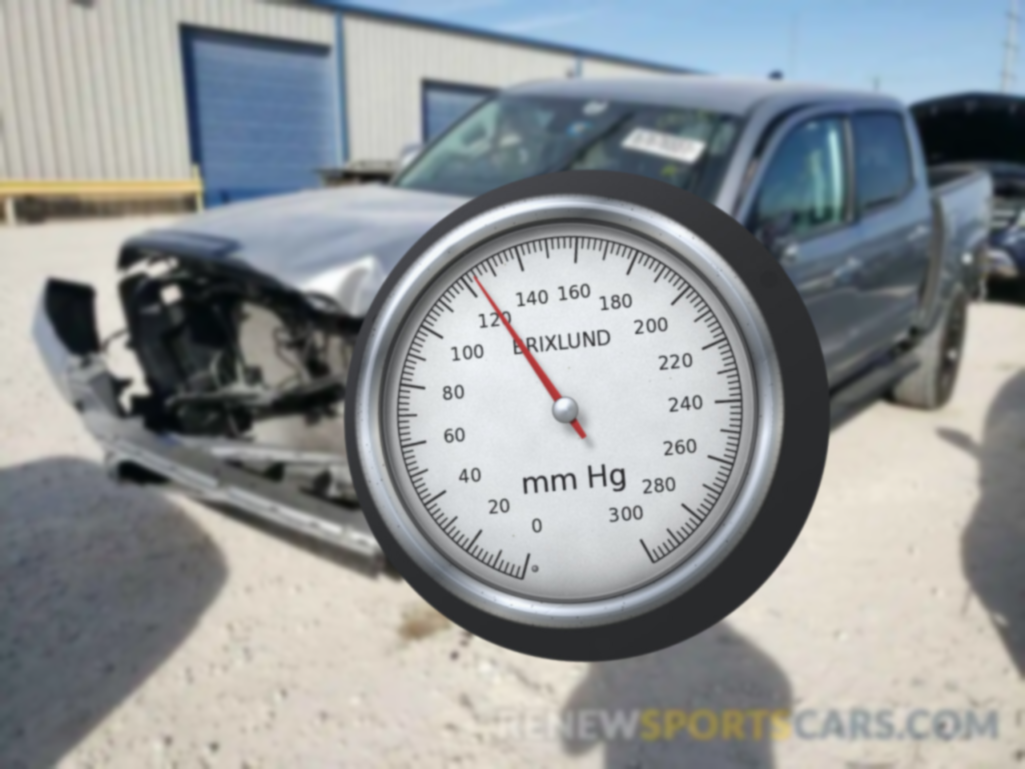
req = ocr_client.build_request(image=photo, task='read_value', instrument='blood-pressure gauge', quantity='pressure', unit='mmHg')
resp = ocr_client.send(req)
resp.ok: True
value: 124 mmHg
